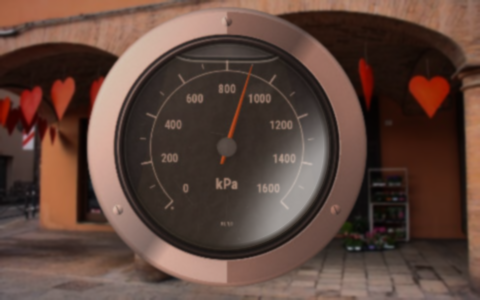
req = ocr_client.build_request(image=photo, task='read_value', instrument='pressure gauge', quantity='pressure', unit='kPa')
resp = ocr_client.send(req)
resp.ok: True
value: 900 kPa
